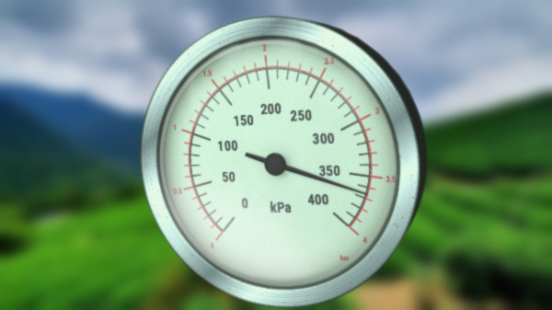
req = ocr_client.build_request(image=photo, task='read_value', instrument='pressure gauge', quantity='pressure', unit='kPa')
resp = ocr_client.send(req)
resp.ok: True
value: 365 kPa
